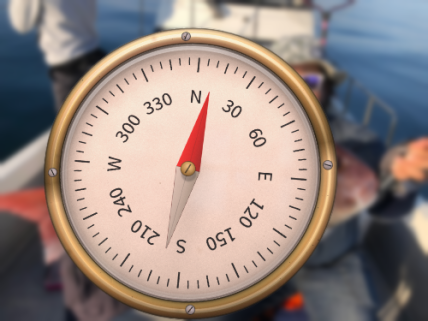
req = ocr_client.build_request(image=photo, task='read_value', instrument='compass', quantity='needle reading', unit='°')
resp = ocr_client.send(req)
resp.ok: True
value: 10 °
